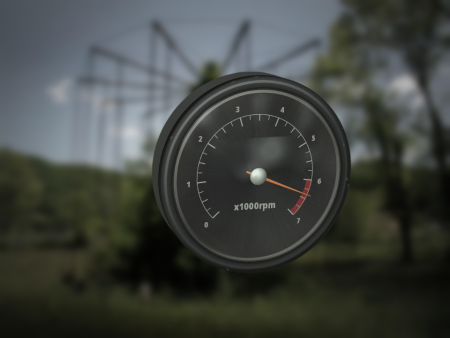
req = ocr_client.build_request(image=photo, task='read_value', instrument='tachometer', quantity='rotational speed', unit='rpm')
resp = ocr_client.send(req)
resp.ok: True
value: 6375 rpm
